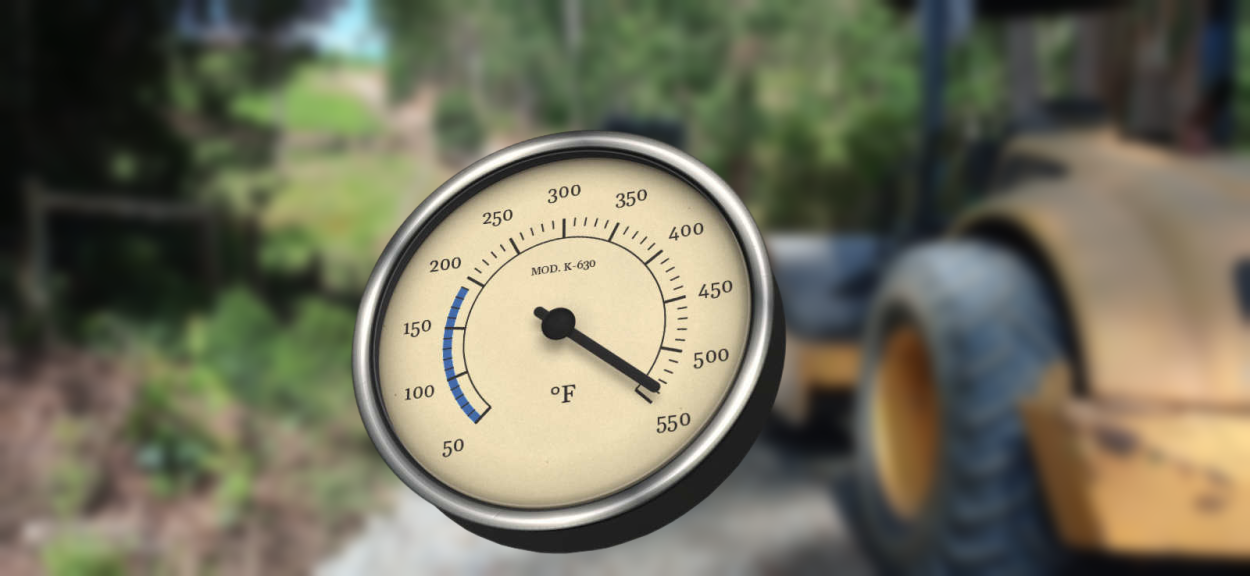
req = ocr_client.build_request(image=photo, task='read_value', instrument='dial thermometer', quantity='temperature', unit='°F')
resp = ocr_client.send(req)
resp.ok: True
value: 540 °F
